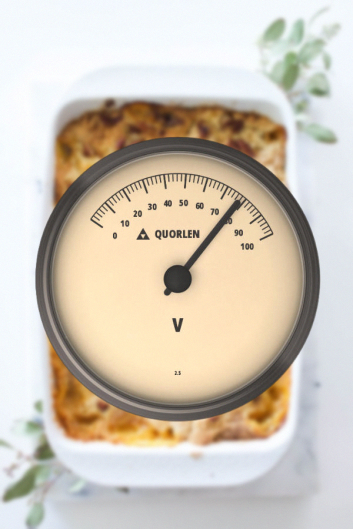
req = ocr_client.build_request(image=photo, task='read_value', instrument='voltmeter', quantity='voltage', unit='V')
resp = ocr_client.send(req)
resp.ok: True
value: 78 V
